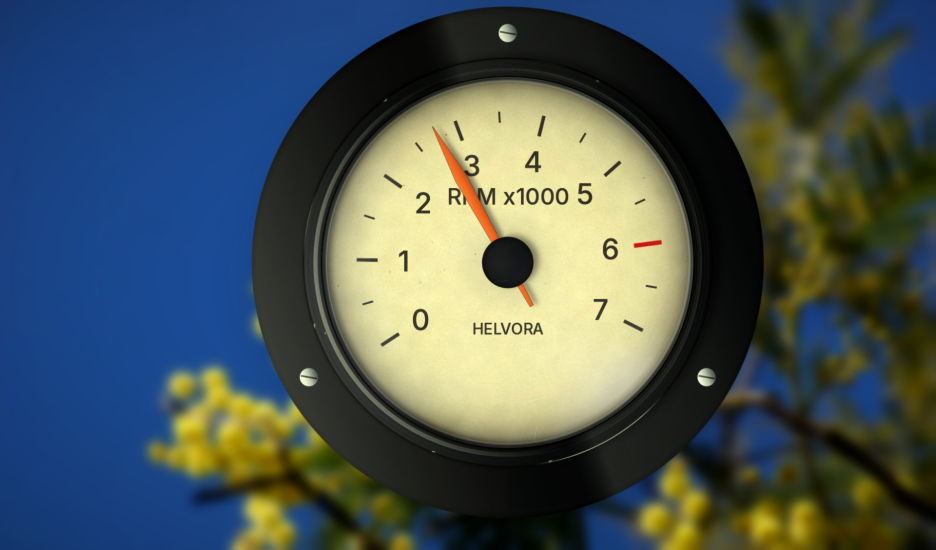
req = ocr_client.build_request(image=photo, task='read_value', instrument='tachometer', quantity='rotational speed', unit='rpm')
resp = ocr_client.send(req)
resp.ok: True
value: 2750 rpm
